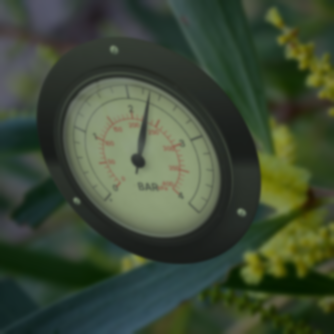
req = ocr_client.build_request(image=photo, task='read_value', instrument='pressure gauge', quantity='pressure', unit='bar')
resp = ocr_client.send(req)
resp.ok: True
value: 2.3 bar
